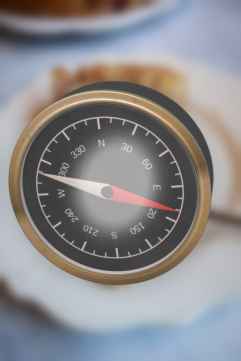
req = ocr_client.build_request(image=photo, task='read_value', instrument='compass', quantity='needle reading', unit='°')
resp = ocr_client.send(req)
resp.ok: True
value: 110 °
